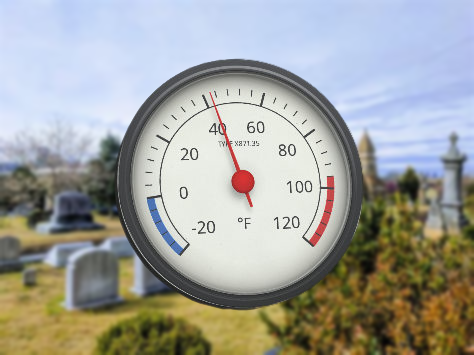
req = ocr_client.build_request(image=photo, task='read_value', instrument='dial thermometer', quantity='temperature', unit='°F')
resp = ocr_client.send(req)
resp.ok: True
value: 42 °F
